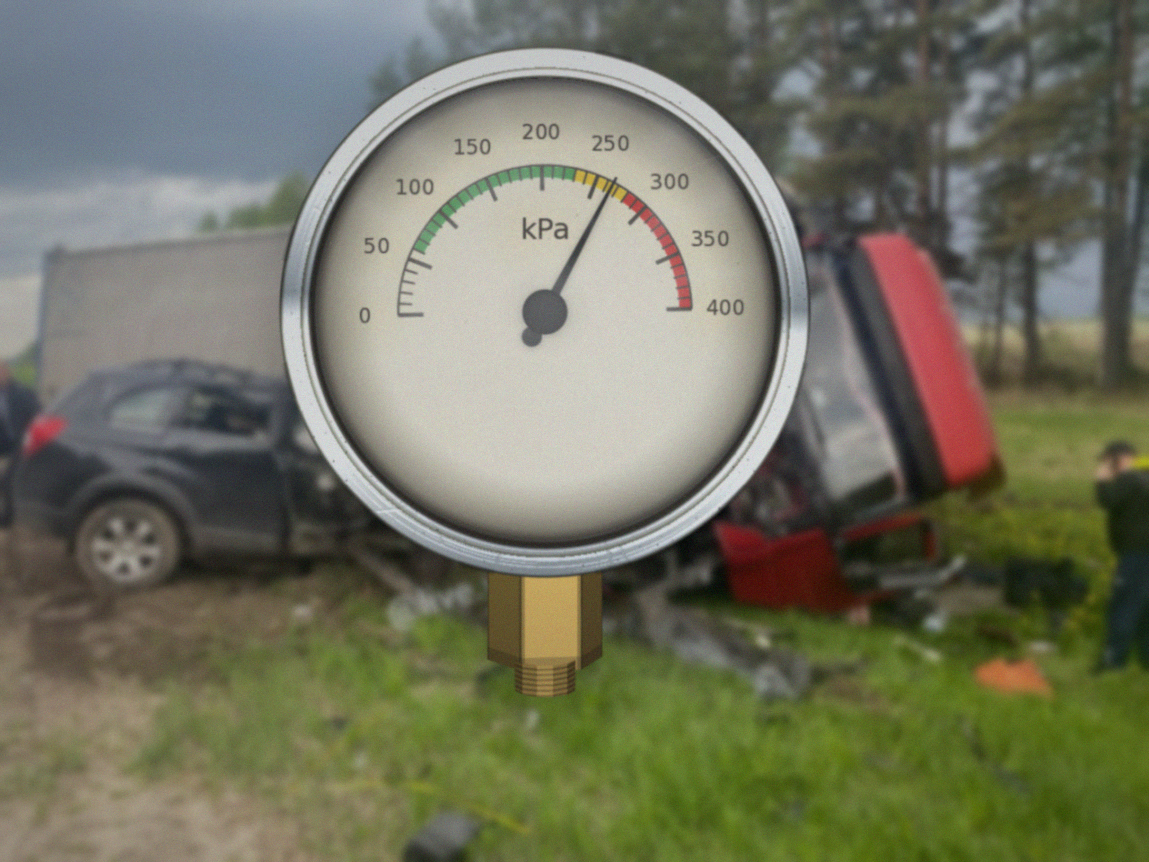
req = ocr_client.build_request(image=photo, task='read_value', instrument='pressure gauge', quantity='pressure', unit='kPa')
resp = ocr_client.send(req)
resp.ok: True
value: 265 kPa
